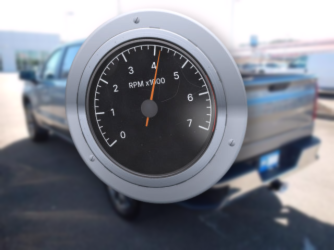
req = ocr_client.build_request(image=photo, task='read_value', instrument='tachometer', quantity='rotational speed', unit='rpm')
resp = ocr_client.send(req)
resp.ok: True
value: 4200 rpm
